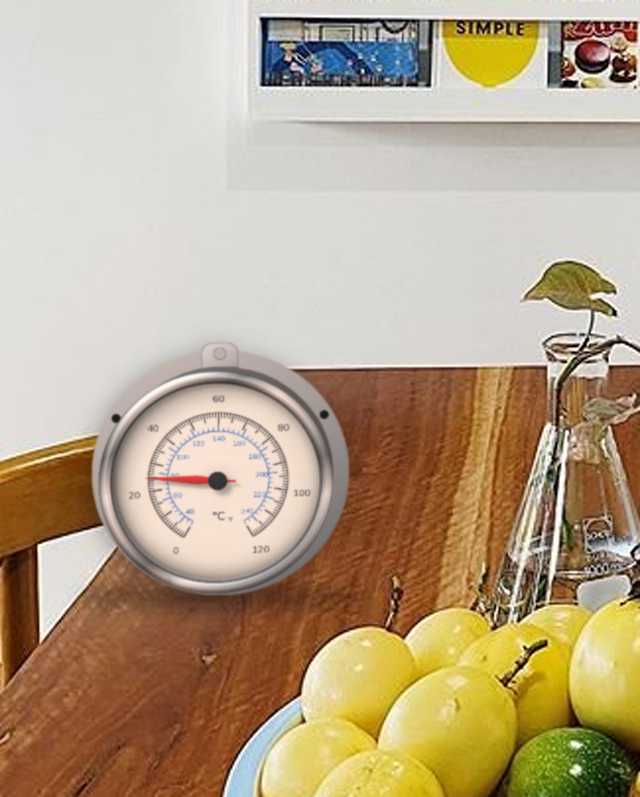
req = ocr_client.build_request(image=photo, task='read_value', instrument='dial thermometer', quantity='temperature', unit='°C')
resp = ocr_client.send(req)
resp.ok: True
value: 25 °C
